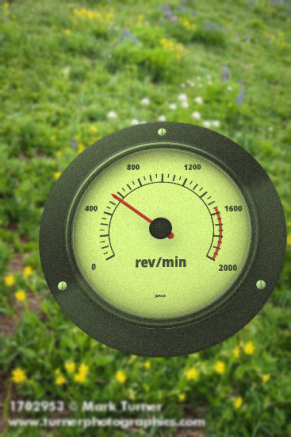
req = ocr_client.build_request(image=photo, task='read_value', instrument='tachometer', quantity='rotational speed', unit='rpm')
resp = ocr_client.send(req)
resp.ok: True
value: 550 rpm
